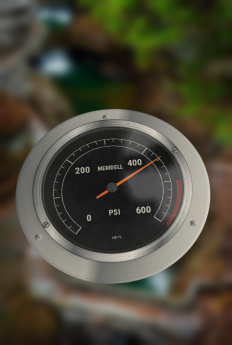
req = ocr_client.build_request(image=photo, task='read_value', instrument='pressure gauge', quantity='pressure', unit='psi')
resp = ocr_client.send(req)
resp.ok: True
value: 440 psi
